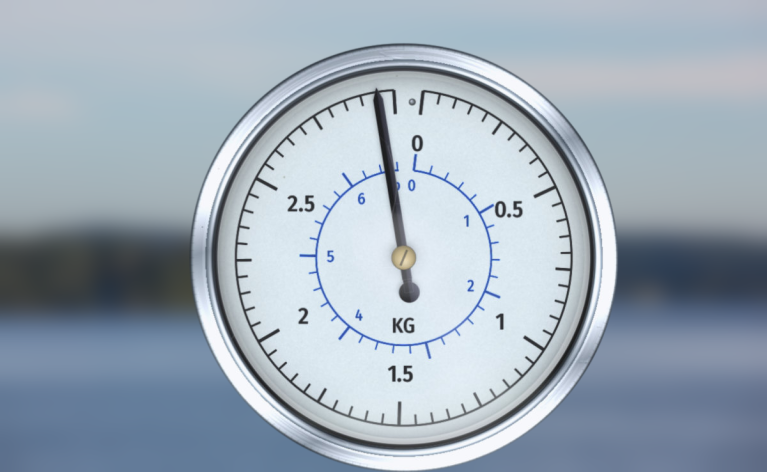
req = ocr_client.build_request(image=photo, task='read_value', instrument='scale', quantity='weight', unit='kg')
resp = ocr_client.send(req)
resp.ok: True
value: 2.95 kg
